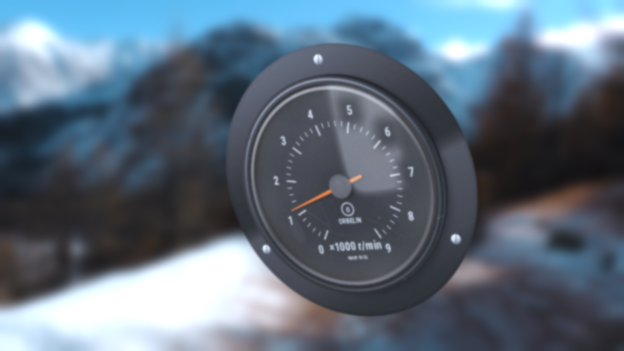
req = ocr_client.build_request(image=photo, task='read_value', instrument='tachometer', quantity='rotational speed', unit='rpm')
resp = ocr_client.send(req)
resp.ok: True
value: 1200 rpm
